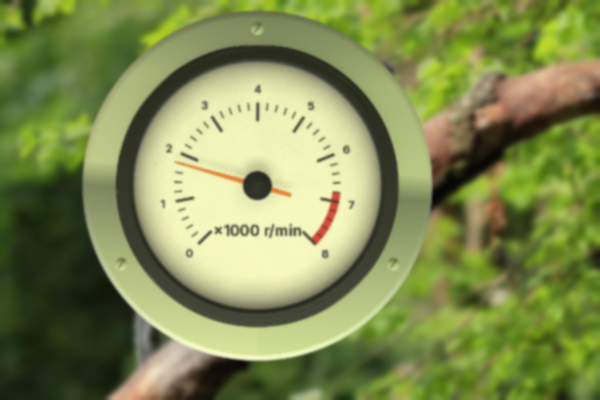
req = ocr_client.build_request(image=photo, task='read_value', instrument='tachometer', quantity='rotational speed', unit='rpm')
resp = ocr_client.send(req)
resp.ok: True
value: 1800 rpm
